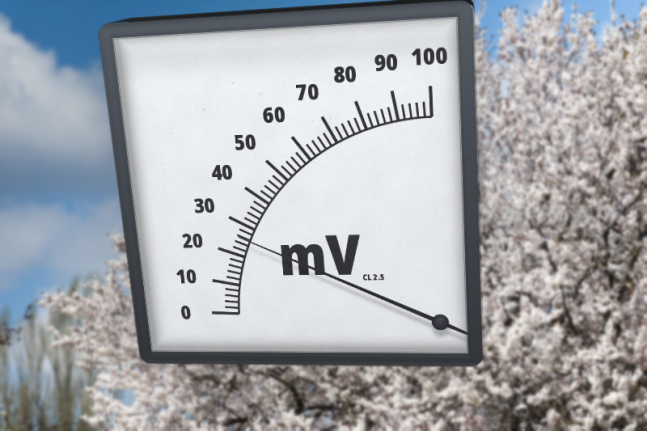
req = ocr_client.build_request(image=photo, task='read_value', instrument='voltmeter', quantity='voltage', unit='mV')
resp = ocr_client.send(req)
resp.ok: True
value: 26 mV
